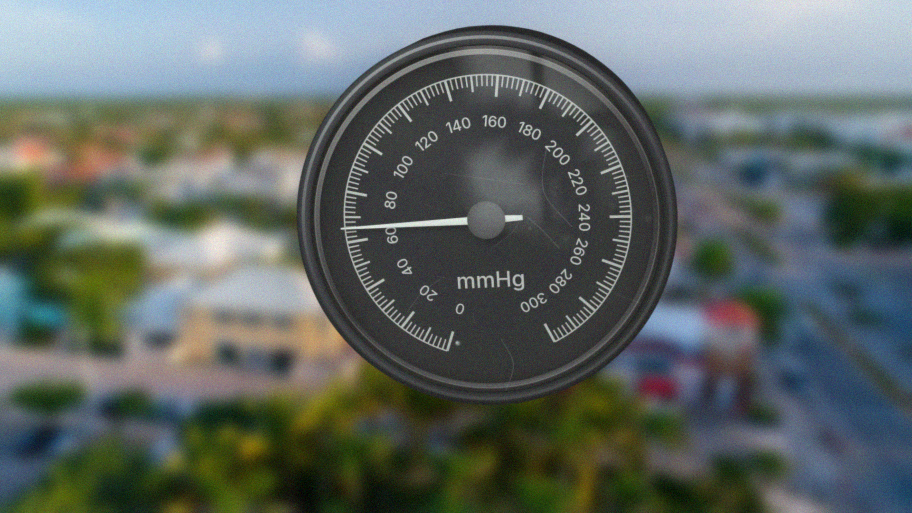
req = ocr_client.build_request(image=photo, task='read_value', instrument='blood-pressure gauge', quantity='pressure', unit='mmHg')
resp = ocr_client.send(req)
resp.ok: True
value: 66 mmHg
